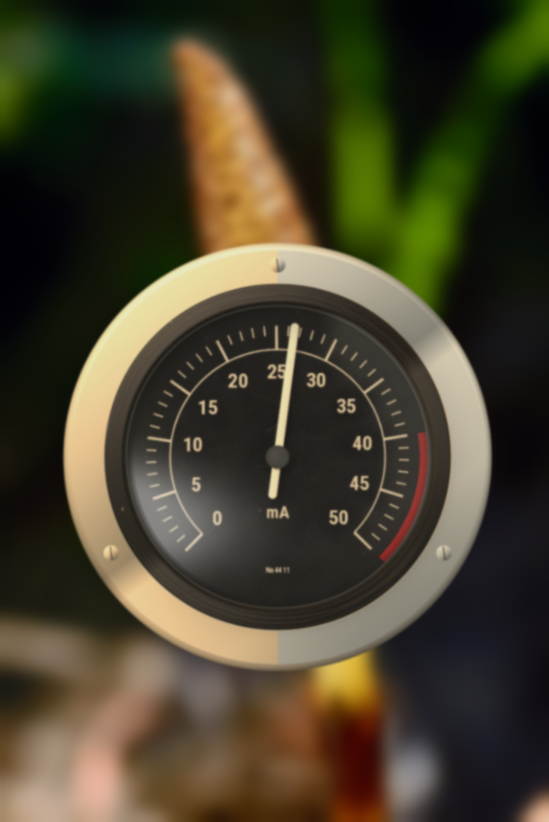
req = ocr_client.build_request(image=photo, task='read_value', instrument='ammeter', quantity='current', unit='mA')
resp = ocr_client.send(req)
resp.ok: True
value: 26.5 mA
